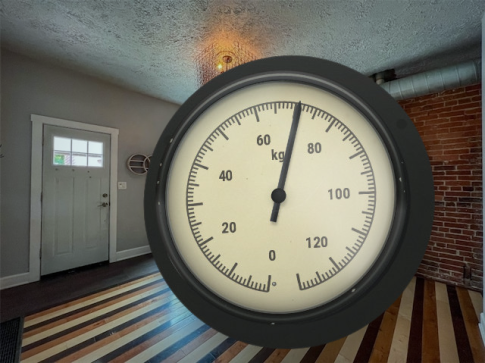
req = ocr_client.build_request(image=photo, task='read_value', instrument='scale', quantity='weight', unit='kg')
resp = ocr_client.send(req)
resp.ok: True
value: 71 kg
